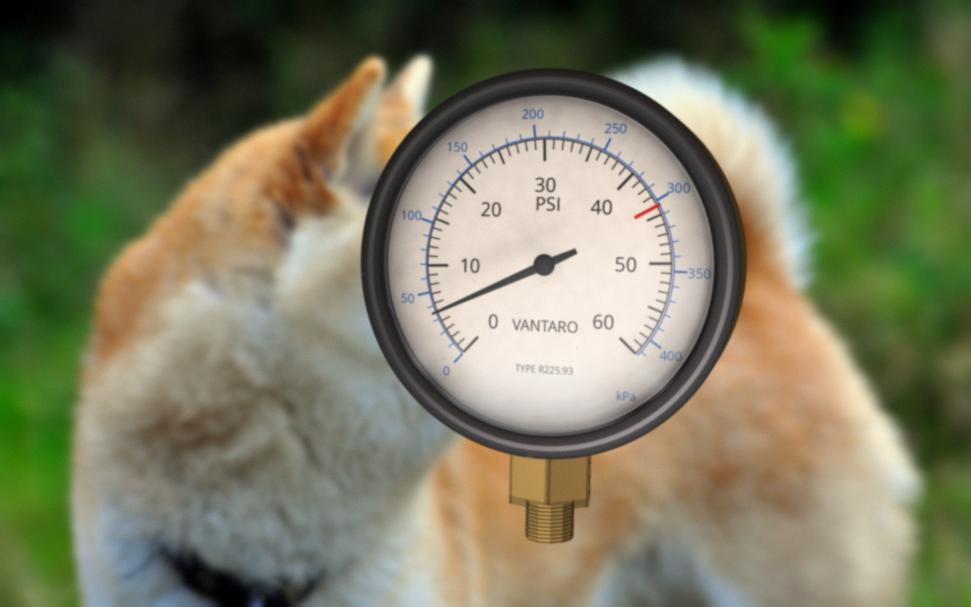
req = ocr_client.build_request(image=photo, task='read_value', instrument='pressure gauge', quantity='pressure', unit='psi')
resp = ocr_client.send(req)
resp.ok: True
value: 5 psi
